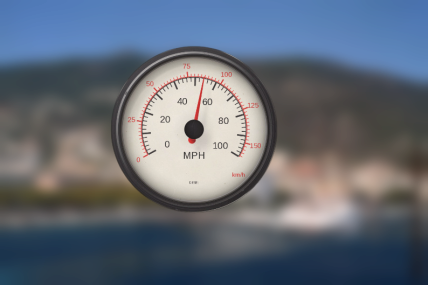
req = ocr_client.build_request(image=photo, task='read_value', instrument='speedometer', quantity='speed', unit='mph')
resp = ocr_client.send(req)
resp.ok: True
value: 54 mph
